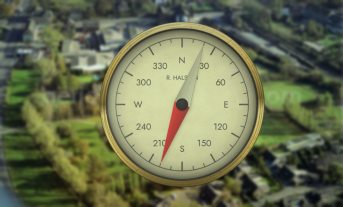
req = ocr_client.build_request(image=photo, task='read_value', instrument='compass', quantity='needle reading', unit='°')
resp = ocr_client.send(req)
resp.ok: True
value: 200 °
